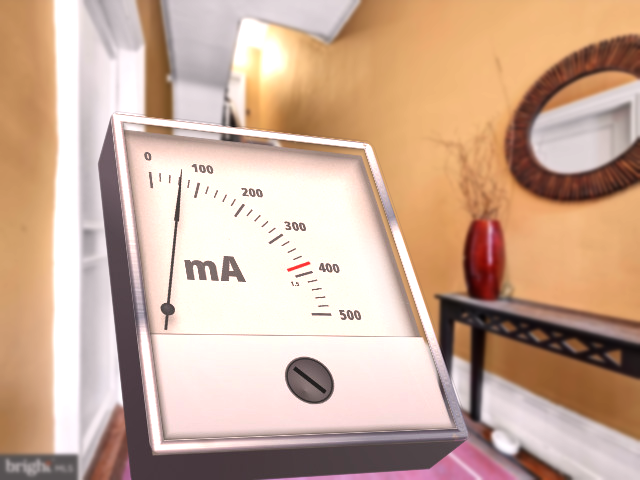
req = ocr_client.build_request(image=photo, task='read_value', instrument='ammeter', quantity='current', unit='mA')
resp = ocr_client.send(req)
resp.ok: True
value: 60 mA
